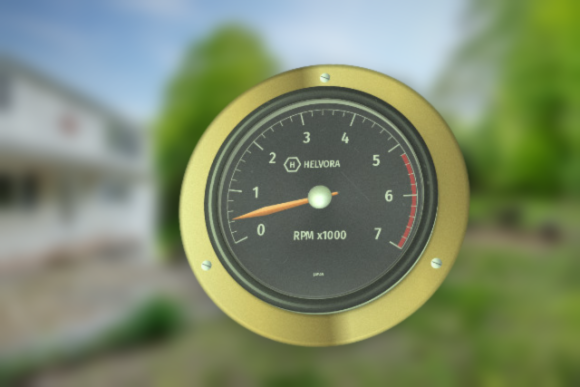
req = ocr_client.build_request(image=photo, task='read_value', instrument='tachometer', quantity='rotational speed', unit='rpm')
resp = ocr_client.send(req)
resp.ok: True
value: 400 rpm
